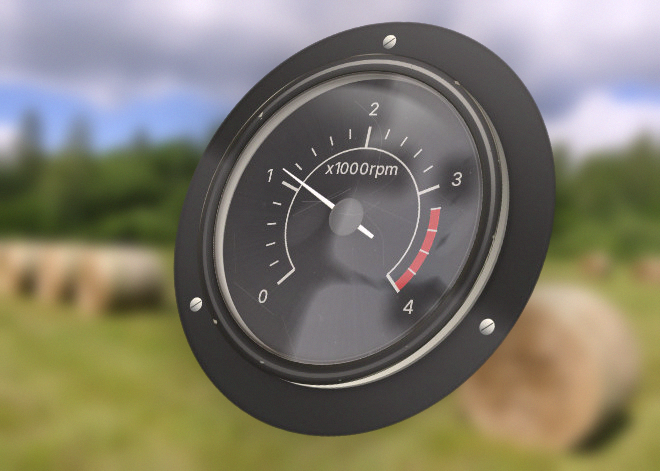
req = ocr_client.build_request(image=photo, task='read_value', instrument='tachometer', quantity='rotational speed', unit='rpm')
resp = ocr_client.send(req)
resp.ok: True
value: 1100 rpm
